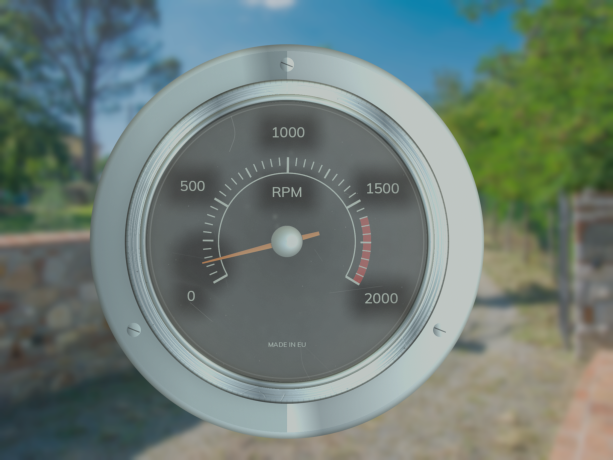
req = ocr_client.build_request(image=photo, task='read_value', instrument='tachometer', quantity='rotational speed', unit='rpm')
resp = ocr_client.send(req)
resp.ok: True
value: 125 rpm
